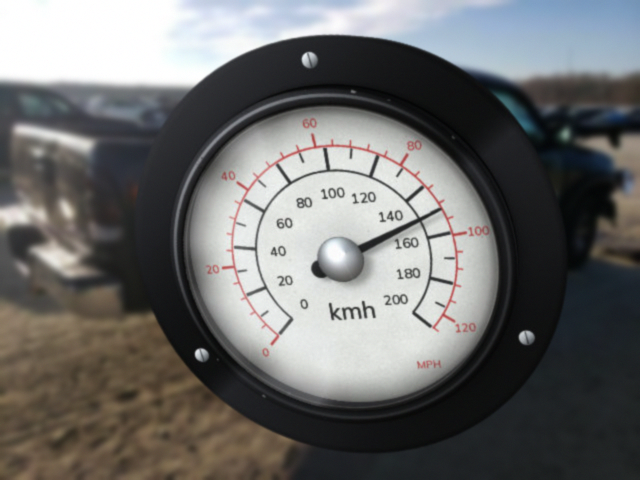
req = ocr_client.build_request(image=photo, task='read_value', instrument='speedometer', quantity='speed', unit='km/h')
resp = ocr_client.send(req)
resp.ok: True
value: 150 km/h
